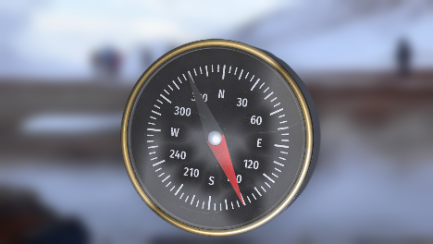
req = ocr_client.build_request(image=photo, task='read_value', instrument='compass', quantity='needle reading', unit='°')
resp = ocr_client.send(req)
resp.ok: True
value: 150 °
